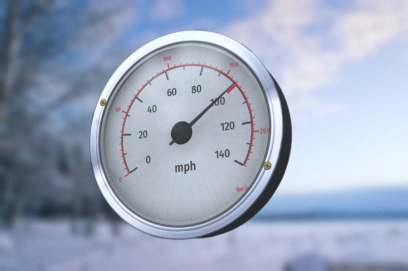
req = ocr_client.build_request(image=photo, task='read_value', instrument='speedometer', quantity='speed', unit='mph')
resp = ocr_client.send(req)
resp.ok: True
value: 100 mph
